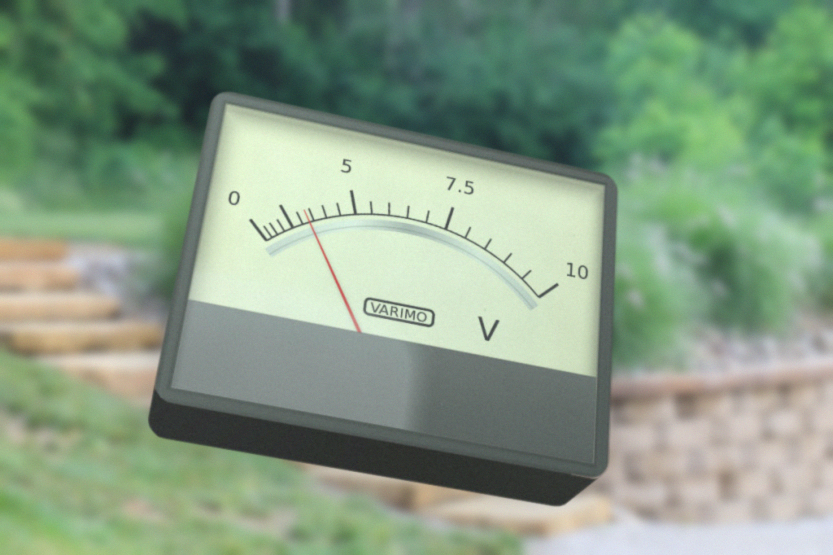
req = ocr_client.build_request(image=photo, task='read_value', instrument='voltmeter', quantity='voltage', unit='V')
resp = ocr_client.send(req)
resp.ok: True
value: 3.25 V
